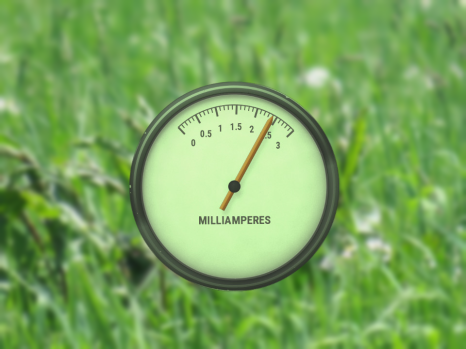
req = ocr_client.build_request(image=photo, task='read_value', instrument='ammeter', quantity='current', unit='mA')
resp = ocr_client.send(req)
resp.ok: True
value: 2.4 mA
